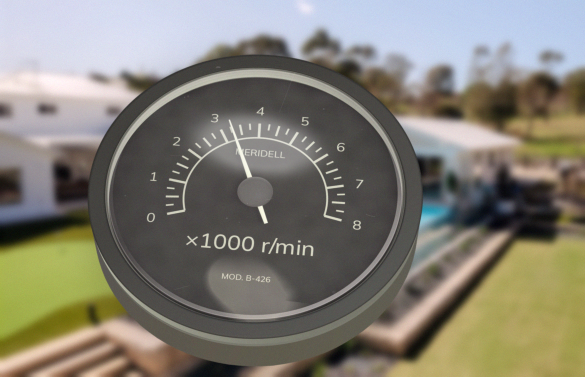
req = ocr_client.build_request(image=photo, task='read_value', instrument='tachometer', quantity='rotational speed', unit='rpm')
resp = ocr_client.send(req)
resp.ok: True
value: 3250 rpm
